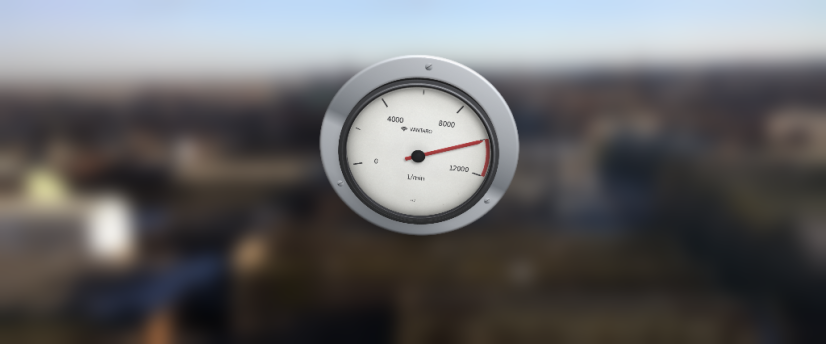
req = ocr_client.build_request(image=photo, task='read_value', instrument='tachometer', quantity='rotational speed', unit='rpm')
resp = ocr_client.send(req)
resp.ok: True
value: 10000 rpm
